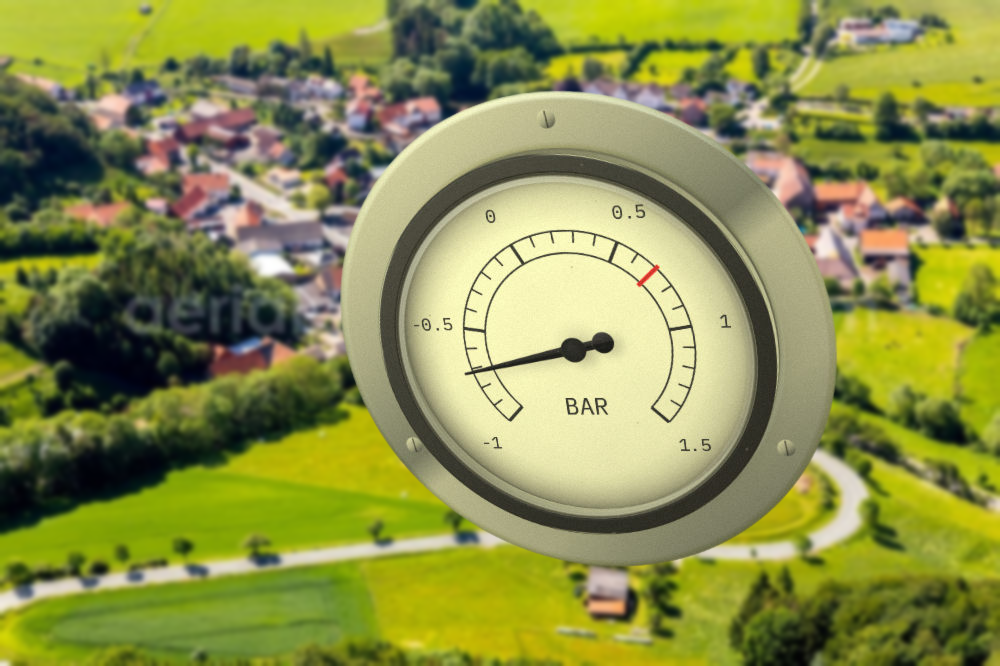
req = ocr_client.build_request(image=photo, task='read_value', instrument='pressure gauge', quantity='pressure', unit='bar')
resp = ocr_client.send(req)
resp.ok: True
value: -0.7 bar
